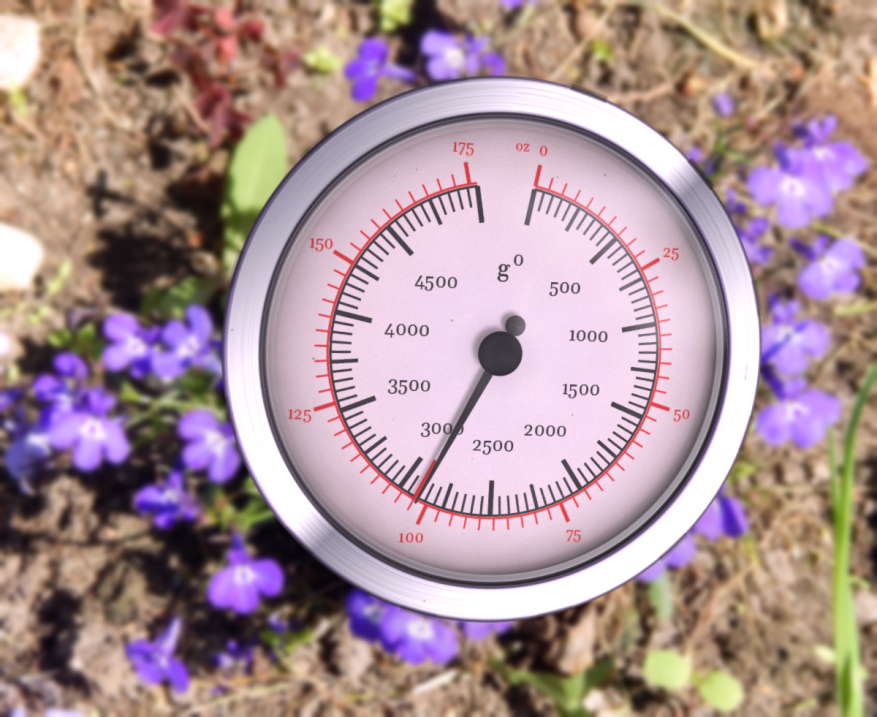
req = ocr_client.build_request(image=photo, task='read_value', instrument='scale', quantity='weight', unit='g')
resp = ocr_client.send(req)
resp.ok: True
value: 2900 g
